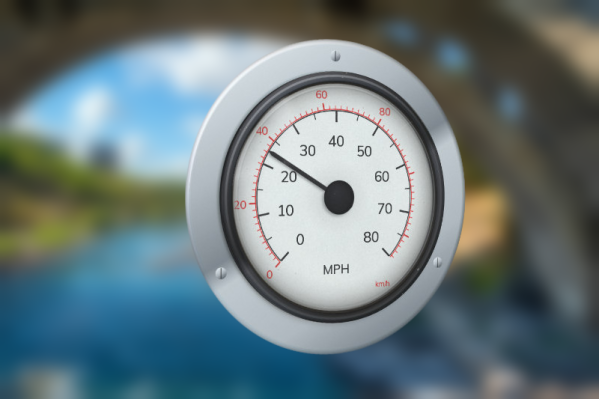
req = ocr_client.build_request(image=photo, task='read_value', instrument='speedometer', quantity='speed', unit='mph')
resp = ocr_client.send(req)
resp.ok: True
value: 22.5 mph
